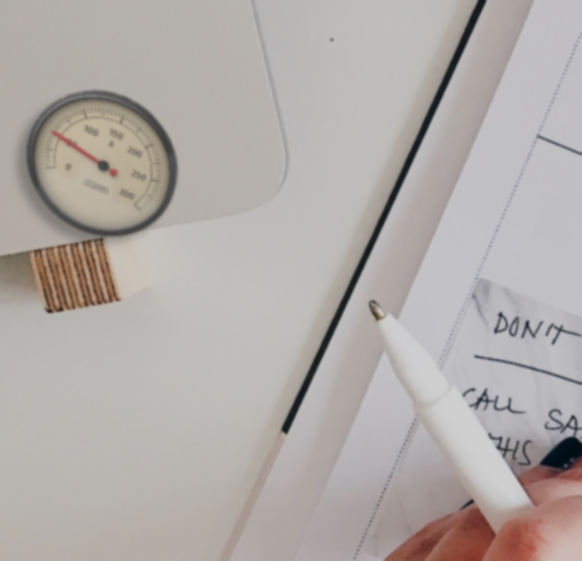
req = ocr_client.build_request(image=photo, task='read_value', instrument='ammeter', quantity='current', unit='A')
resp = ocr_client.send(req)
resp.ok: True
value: 50 A
